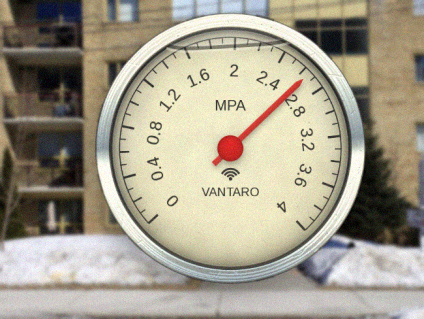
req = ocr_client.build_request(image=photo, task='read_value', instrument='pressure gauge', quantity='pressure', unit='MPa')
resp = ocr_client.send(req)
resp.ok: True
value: 2.65 MPa
